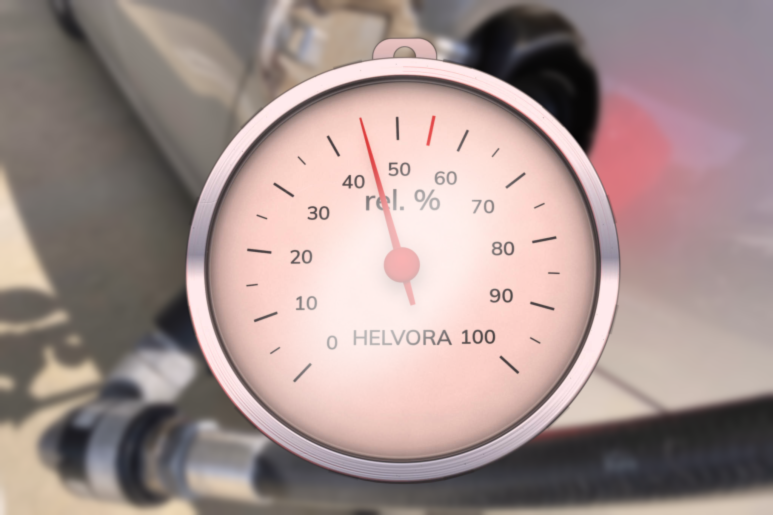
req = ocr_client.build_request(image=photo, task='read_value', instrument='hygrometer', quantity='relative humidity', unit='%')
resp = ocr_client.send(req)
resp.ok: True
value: 45 %
